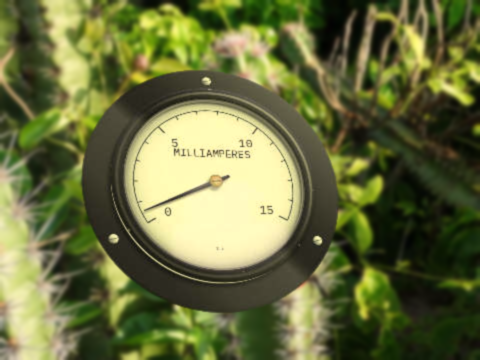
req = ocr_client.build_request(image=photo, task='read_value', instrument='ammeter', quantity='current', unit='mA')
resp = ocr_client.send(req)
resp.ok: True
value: 0.5 mA
